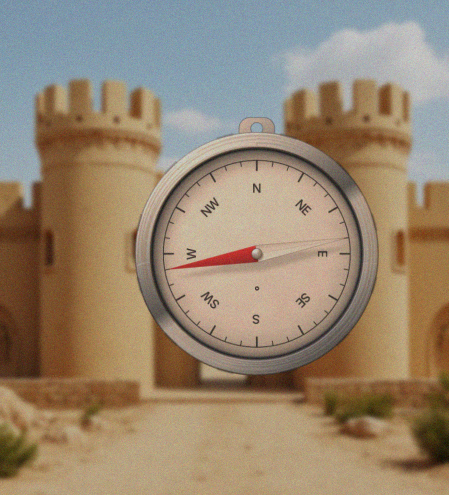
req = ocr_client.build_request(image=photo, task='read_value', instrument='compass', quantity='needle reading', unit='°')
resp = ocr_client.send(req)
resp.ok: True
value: 260 °
